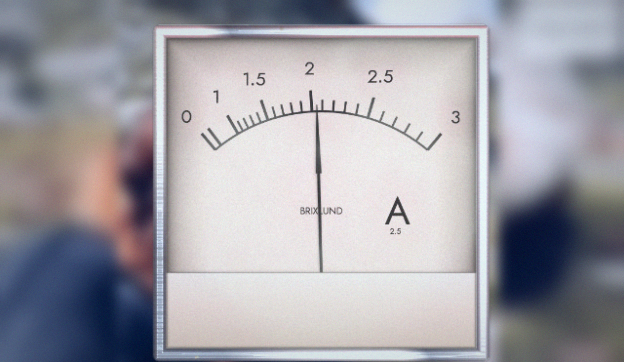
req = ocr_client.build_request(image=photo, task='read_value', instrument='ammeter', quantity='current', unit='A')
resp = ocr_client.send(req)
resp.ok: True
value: 2.05 A
